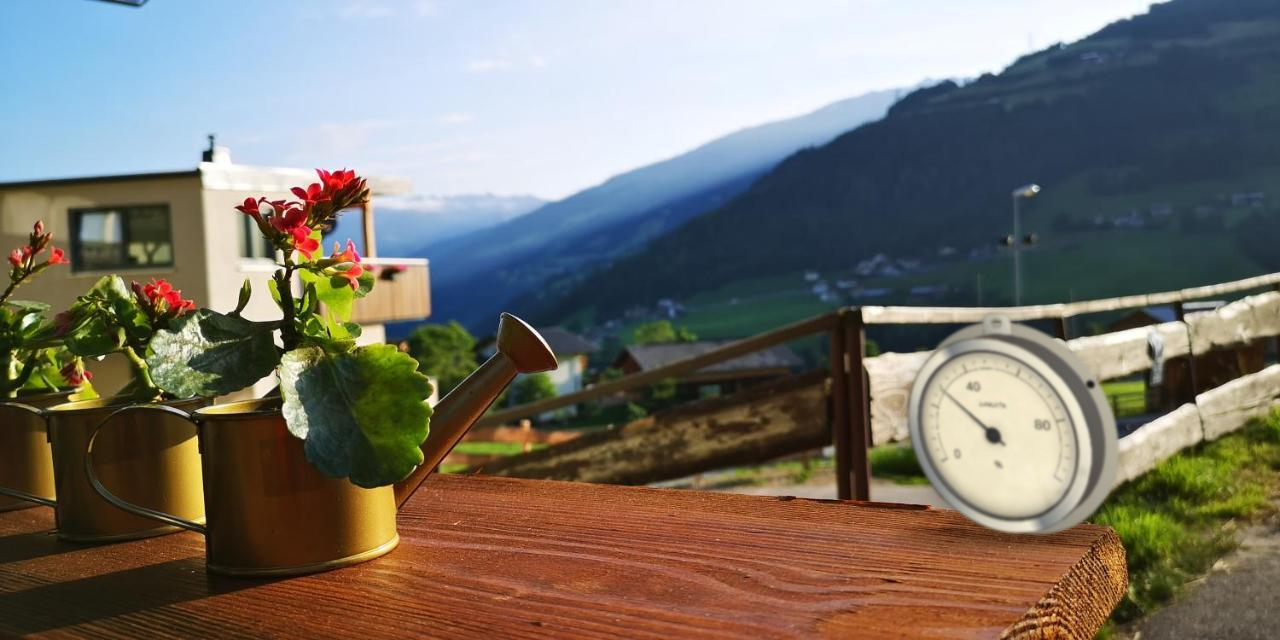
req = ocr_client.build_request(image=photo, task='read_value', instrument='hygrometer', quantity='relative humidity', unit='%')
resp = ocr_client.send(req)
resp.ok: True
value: 28 %
